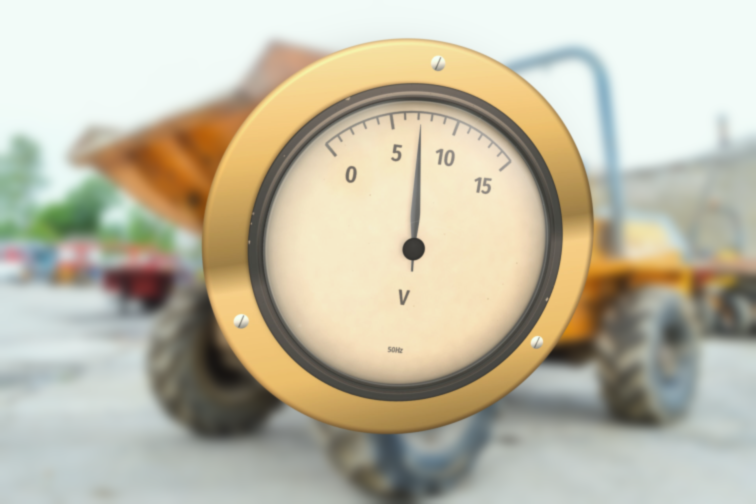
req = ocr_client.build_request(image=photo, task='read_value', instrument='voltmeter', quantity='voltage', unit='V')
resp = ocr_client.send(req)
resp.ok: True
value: 7 V
